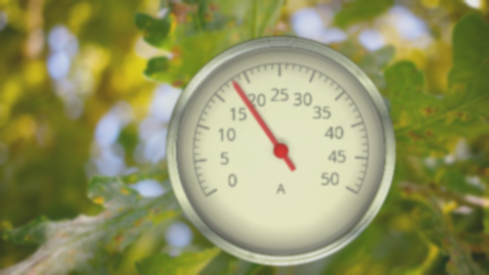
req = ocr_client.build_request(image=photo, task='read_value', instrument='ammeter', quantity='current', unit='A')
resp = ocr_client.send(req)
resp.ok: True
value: 18 A
